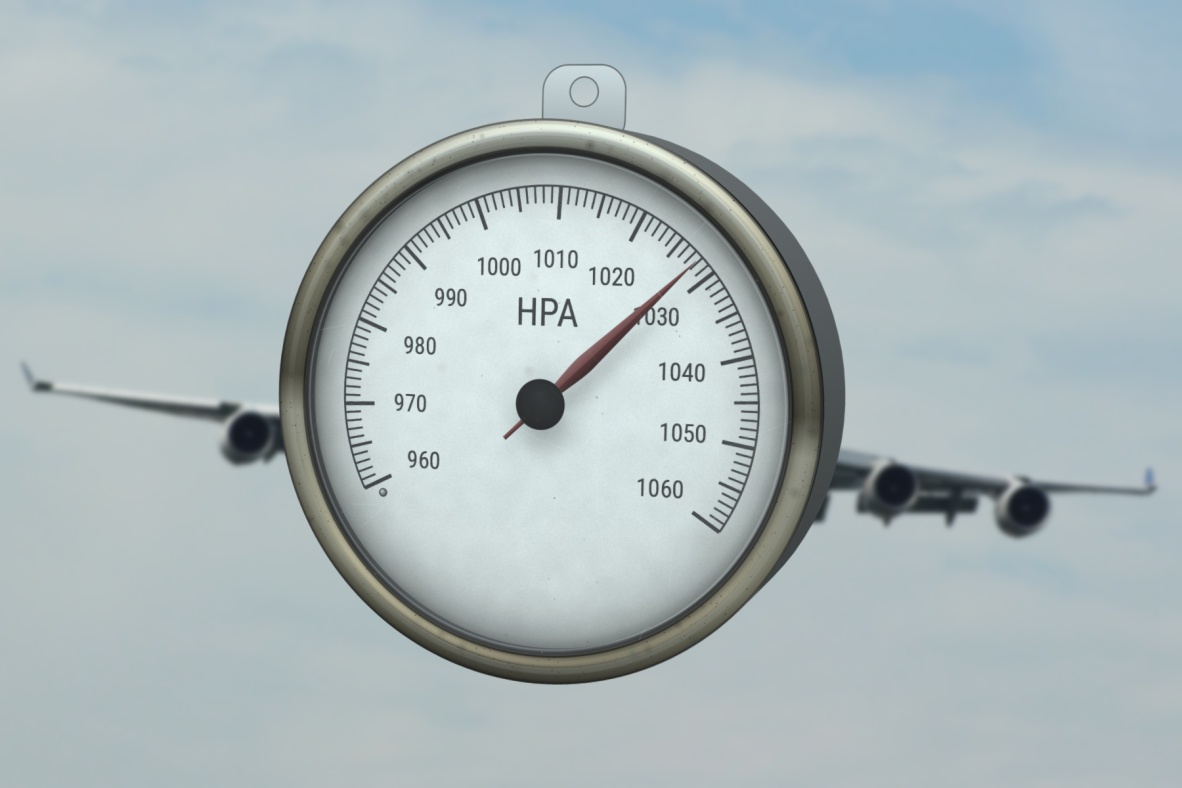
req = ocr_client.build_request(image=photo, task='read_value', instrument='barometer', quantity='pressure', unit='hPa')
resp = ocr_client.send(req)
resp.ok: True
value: 1028 hPa
